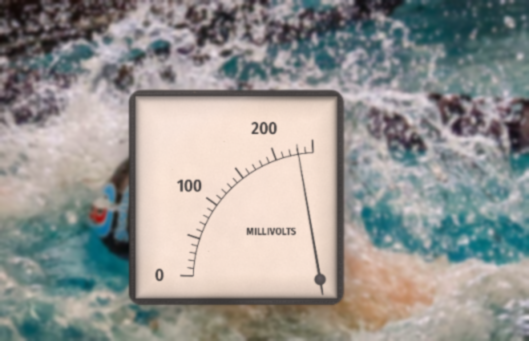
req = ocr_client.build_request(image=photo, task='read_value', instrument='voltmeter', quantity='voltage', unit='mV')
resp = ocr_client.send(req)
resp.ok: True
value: 230 mV
